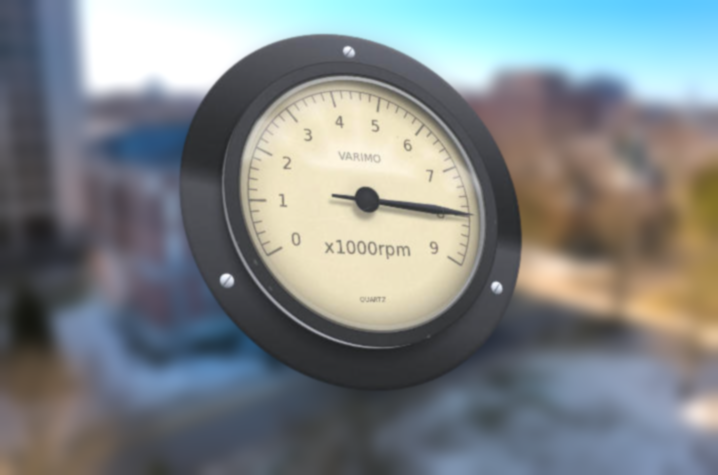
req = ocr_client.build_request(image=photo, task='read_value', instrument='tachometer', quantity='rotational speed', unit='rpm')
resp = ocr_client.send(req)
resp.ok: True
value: 8000 rpm
